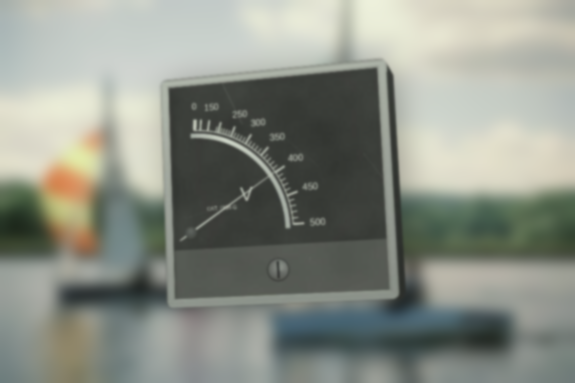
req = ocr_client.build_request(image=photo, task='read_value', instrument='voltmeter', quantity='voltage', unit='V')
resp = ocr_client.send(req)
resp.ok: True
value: 400 V
